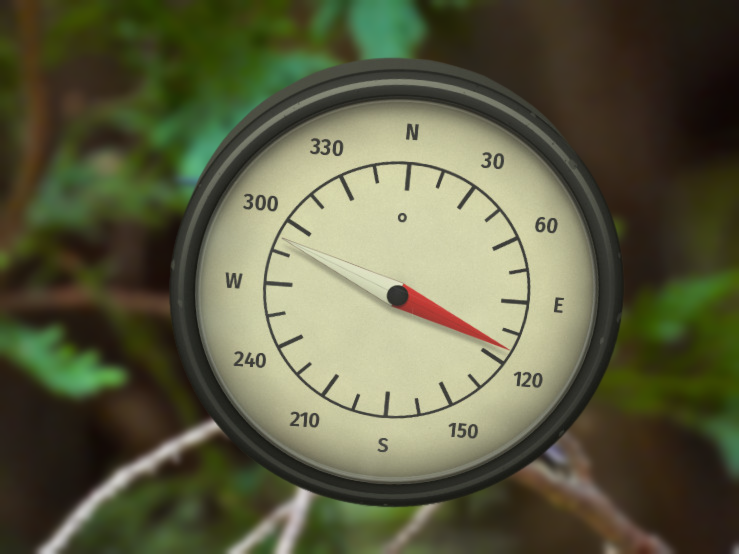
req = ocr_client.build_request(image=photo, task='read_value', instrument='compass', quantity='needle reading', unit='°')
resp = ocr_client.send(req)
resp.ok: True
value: 112.5 °
